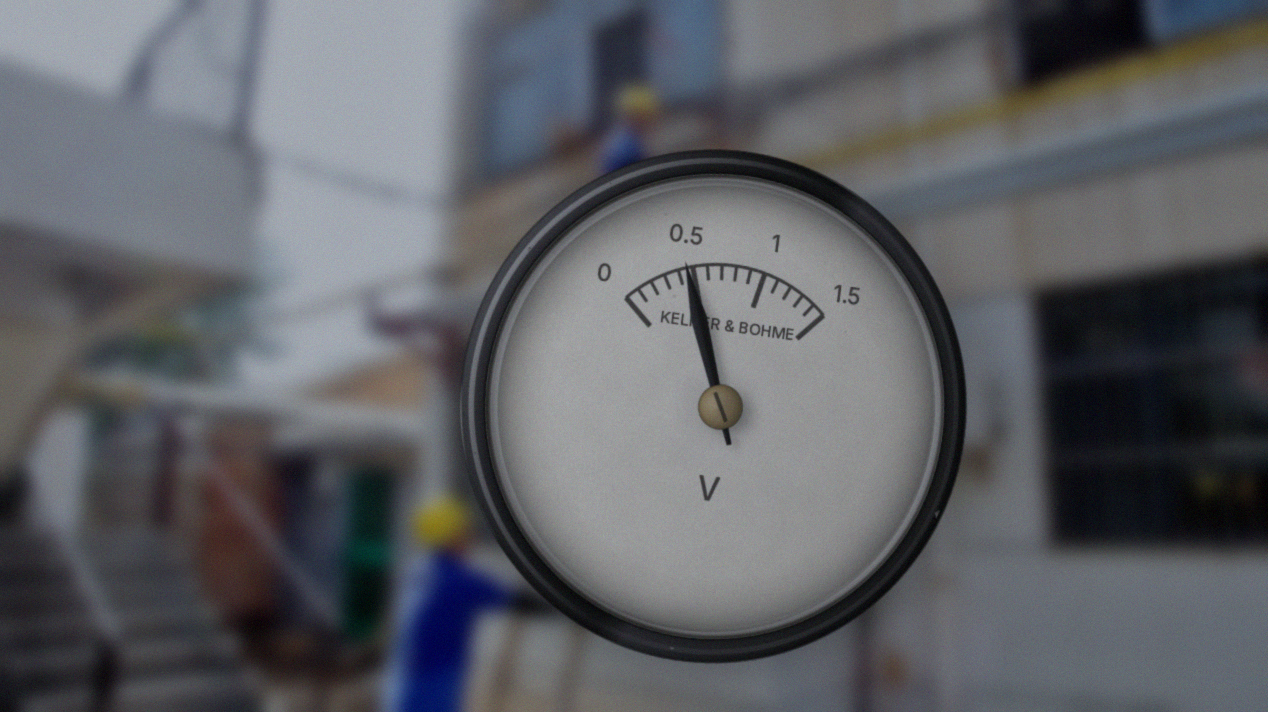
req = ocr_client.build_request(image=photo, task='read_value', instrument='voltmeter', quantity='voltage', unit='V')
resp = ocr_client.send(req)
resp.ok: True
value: 0.45 V
